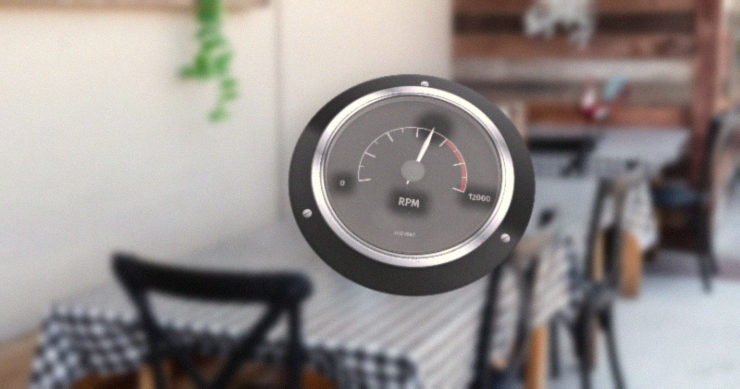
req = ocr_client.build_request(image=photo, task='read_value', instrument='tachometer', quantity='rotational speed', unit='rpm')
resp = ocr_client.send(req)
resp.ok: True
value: 7000 rpm
